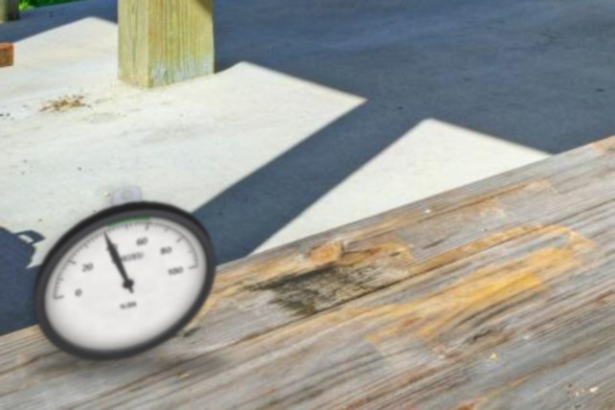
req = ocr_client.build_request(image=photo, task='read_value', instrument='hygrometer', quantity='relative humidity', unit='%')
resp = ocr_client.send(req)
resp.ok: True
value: 40 %
